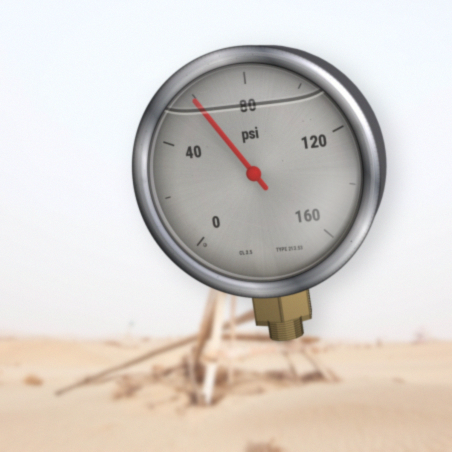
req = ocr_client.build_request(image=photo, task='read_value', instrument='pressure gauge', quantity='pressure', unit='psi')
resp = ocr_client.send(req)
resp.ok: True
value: 60 psi
